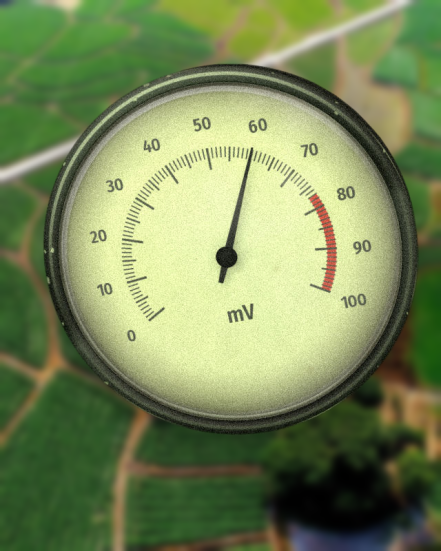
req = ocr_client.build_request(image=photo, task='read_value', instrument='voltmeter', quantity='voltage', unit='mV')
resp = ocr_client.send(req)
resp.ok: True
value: 60 mV
